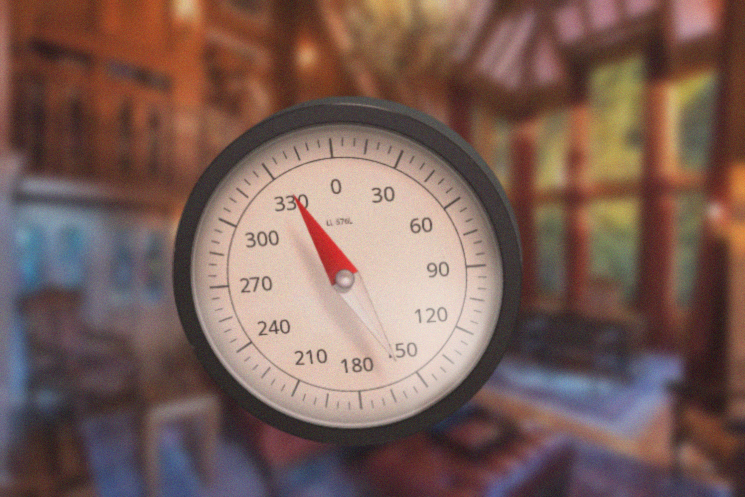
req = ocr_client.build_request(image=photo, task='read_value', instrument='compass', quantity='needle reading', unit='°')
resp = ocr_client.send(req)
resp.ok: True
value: 335 °
